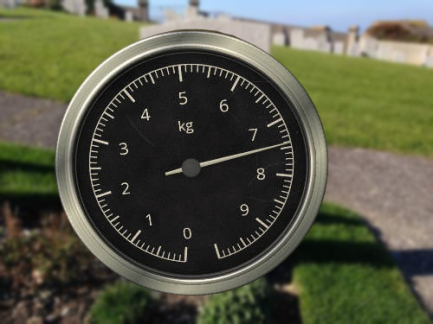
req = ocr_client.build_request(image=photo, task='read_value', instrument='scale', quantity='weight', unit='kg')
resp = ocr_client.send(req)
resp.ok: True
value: 7.4 kg
